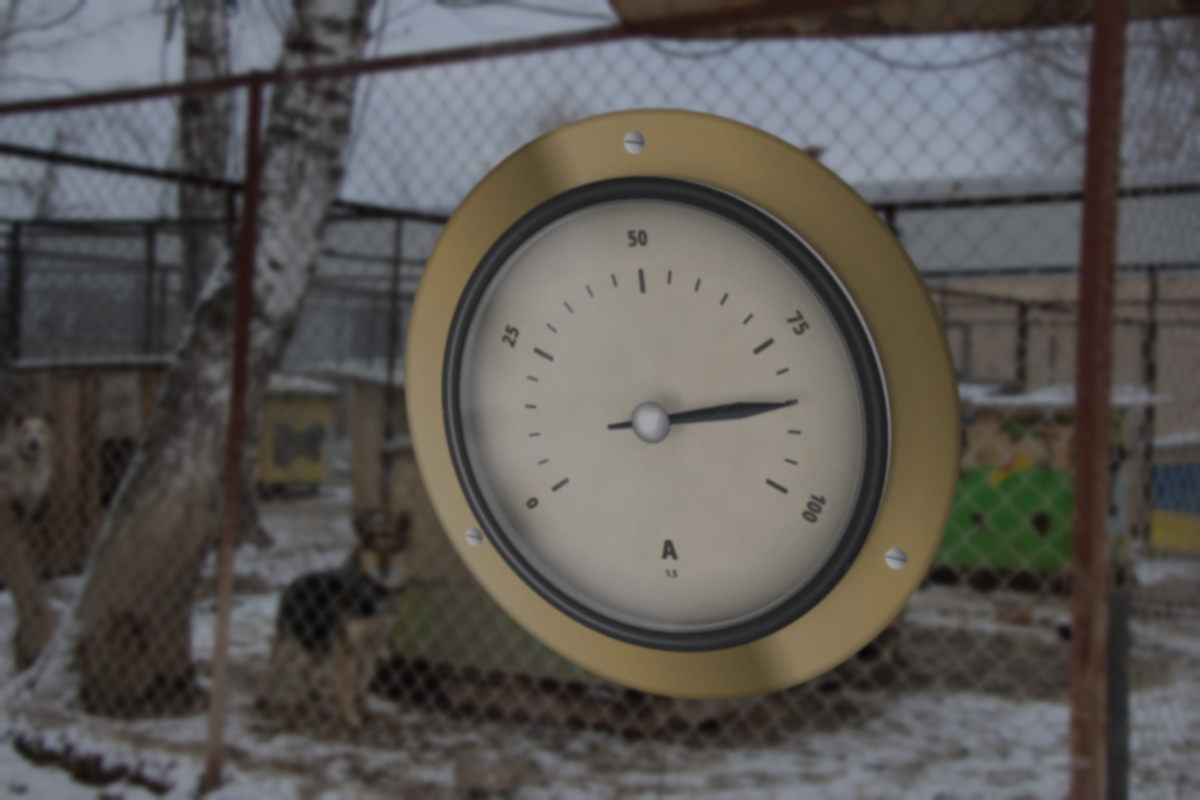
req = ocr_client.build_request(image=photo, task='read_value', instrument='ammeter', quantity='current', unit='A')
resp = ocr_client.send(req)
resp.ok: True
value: 85 A
